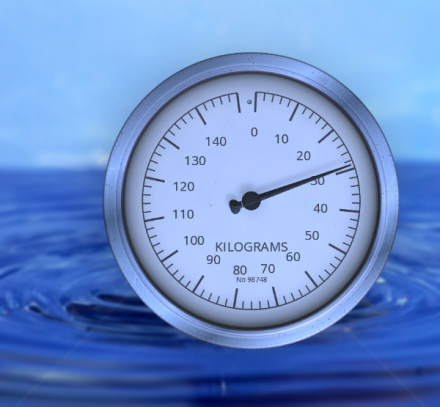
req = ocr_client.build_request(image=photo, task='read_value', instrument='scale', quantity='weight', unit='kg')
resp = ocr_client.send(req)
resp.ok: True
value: 29 kg
